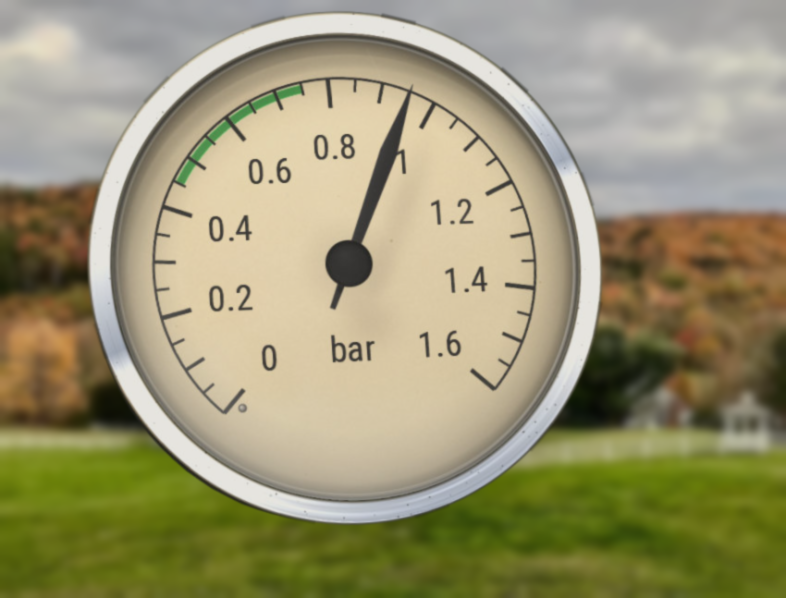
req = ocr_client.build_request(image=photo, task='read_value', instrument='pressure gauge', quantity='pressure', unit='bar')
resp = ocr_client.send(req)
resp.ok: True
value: 0.95 bar
